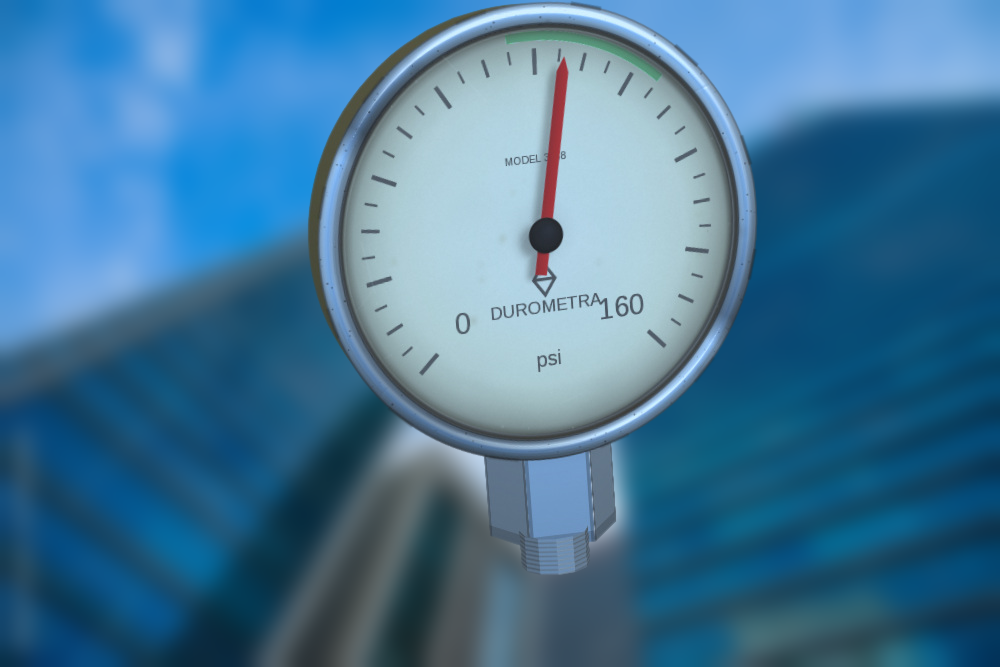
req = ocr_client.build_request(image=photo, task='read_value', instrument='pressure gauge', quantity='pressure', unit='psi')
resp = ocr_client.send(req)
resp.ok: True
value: 85 psi
